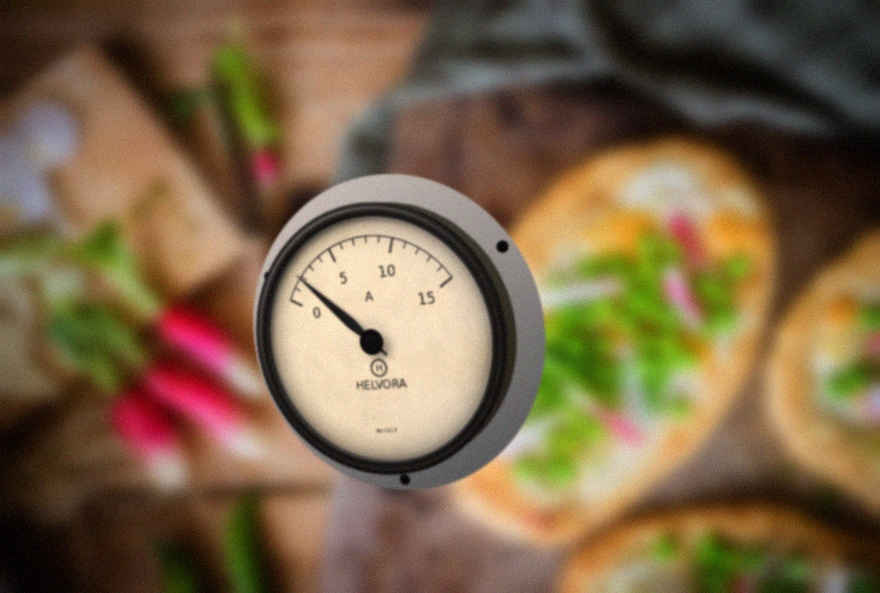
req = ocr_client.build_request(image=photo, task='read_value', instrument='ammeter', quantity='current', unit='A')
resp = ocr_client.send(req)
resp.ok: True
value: 2 A
